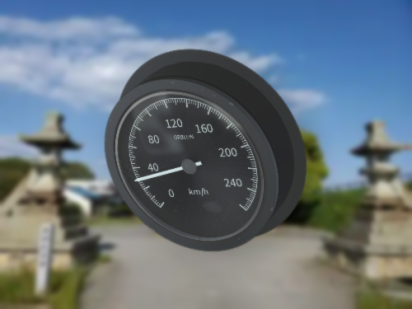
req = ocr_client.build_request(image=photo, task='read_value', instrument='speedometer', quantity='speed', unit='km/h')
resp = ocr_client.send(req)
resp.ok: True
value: 30 km/h
